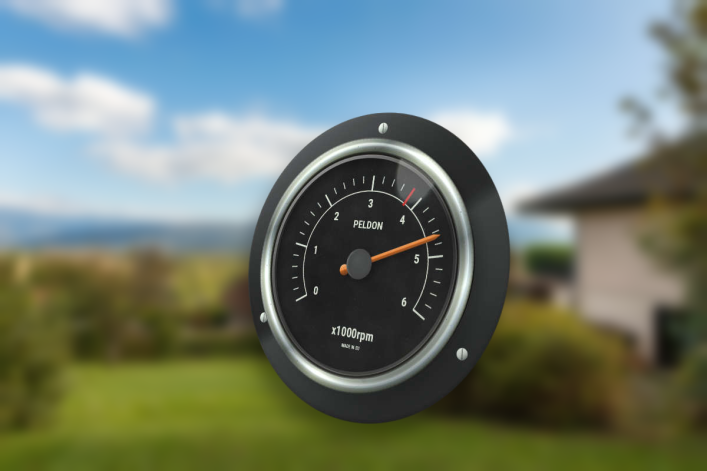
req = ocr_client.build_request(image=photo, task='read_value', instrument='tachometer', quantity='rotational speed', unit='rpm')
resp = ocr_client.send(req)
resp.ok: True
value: 4700 rpm
